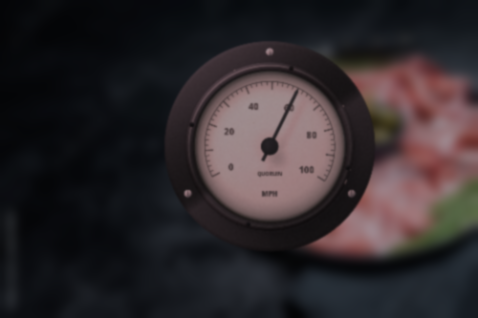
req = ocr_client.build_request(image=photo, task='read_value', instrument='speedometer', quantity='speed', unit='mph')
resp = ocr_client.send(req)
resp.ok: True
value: 60 mph
